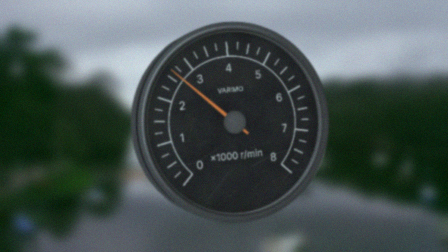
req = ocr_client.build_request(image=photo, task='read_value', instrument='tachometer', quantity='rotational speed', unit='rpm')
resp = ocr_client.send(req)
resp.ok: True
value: 2625 rpm
